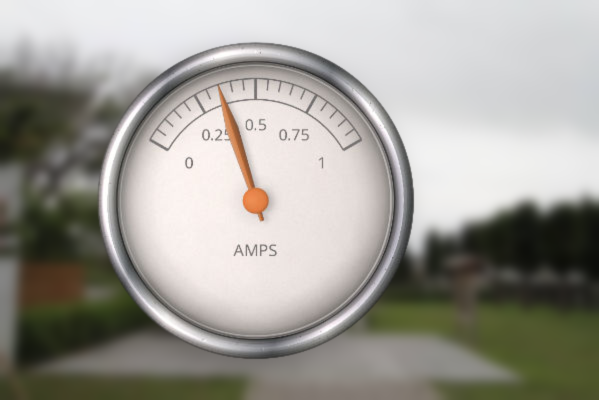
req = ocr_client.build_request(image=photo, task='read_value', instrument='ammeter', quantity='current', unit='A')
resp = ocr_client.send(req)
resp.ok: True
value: 0.35 A
